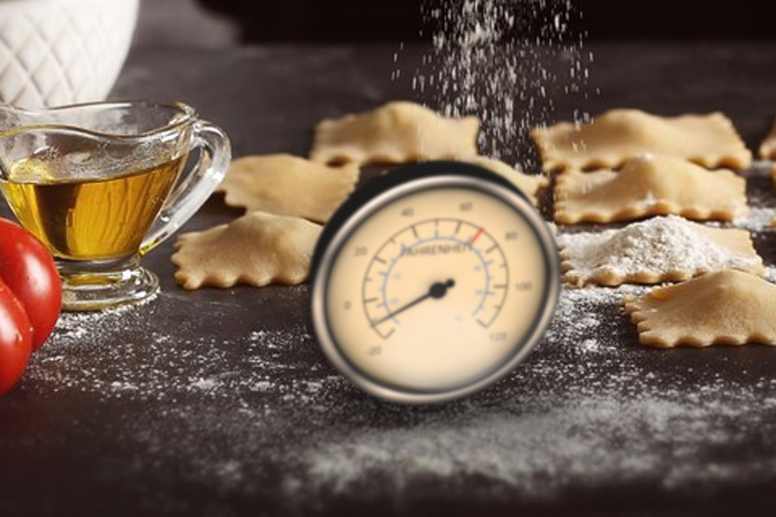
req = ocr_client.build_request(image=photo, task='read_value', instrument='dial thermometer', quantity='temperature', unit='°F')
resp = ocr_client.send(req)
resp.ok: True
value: -10 °F
